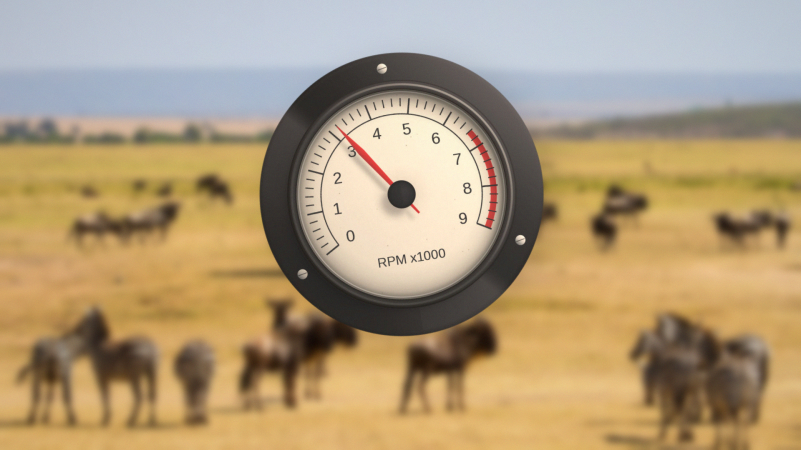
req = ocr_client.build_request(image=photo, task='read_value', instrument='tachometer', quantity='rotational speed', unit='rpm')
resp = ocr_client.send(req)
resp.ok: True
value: 3200 rpm
